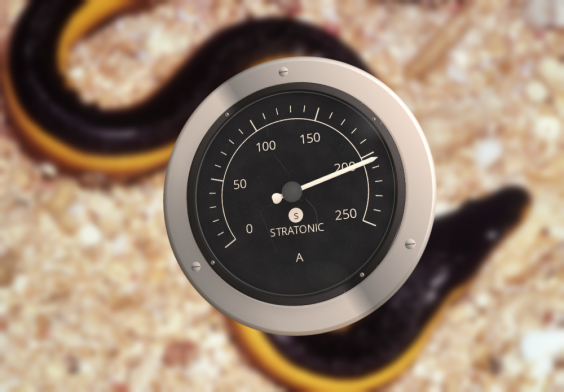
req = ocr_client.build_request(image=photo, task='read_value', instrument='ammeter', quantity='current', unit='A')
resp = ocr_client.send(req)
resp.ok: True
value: 205 A
